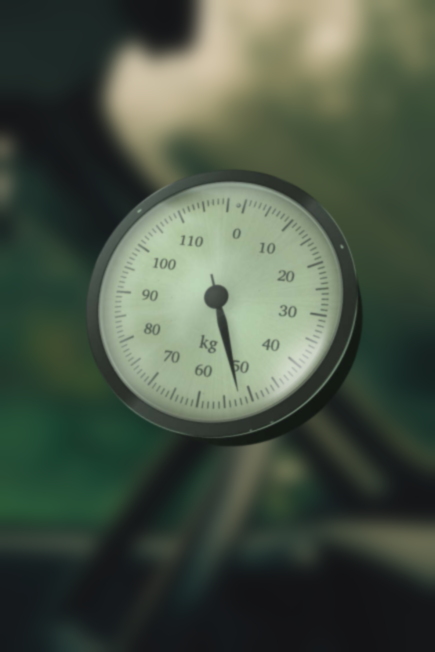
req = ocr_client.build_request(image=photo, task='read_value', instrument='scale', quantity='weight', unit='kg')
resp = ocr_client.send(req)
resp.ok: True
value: 52 kg
